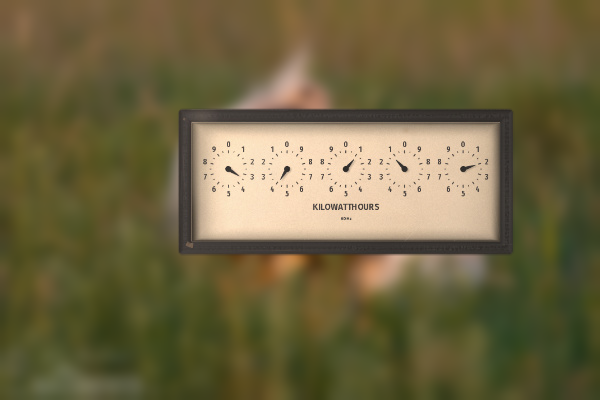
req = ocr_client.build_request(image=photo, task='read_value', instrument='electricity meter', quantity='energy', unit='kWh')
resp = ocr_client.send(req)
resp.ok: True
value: 34112 kWh
